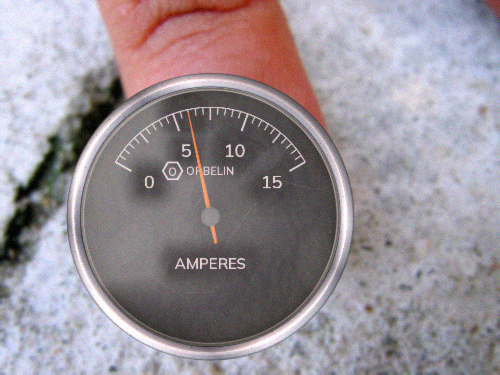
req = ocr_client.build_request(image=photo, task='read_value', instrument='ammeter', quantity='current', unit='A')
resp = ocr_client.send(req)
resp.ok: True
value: 6 A
